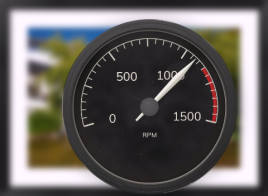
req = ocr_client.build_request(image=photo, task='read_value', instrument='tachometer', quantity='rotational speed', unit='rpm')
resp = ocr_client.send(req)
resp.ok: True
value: 1075 rpm
